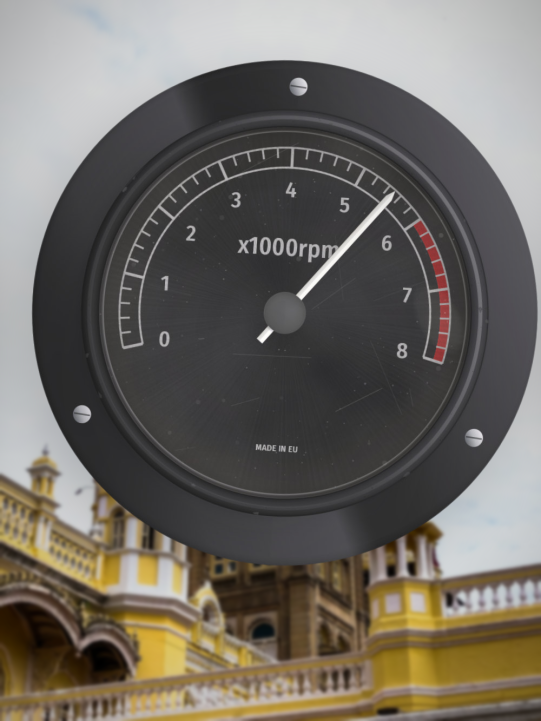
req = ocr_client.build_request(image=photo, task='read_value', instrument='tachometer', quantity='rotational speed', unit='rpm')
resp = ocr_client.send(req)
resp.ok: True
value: 5500 rpm
